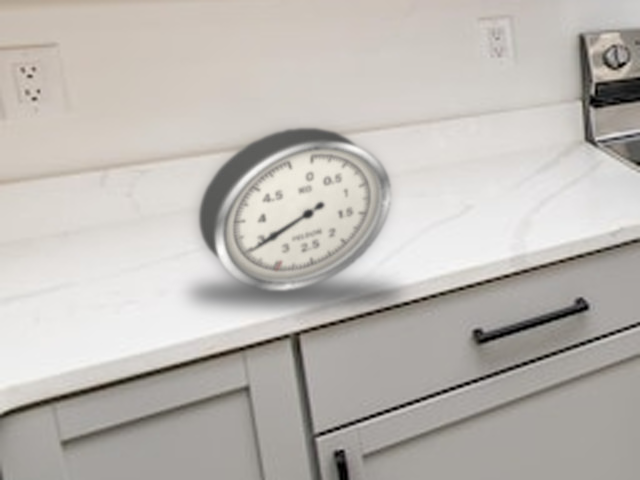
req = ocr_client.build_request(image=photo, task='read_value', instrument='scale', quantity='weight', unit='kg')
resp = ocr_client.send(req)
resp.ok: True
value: 3.5 kg
